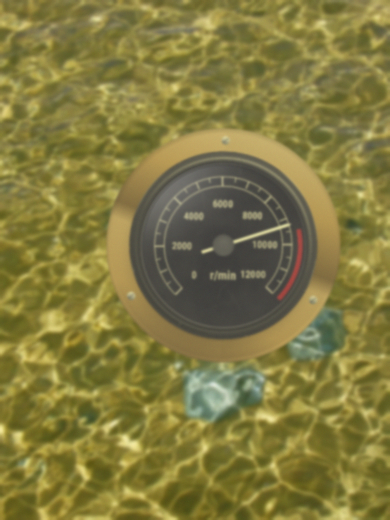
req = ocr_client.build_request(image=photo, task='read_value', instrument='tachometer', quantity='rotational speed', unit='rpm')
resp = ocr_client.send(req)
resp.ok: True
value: 9250 rpm
